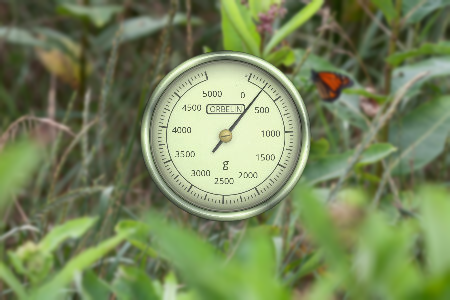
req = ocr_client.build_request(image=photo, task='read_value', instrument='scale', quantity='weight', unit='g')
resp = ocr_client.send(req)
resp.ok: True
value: 250 g
